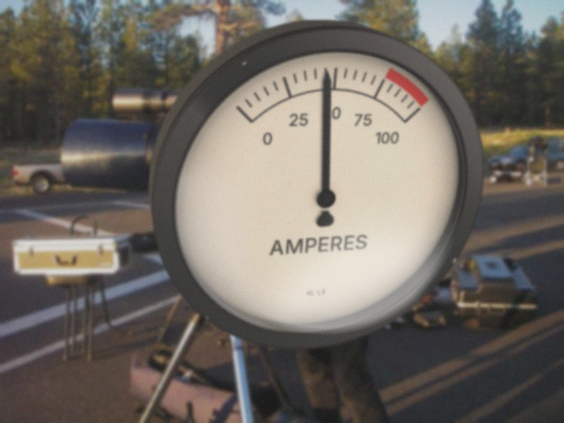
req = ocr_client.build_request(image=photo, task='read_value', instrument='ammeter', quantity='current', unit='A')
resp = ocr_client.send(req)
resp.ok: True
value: 45 A
